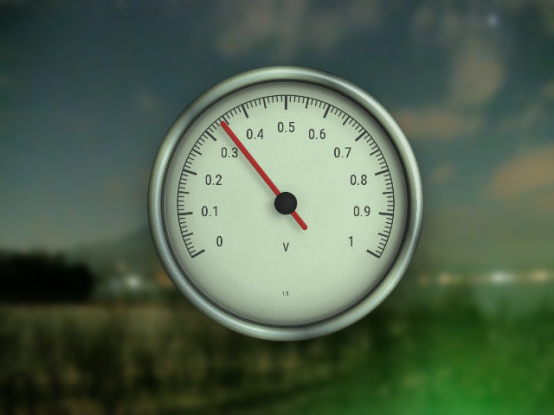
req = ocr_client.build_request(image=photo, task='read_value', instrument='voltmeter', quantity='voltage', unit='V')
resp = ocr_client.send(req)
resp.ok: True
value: 0.34 V
